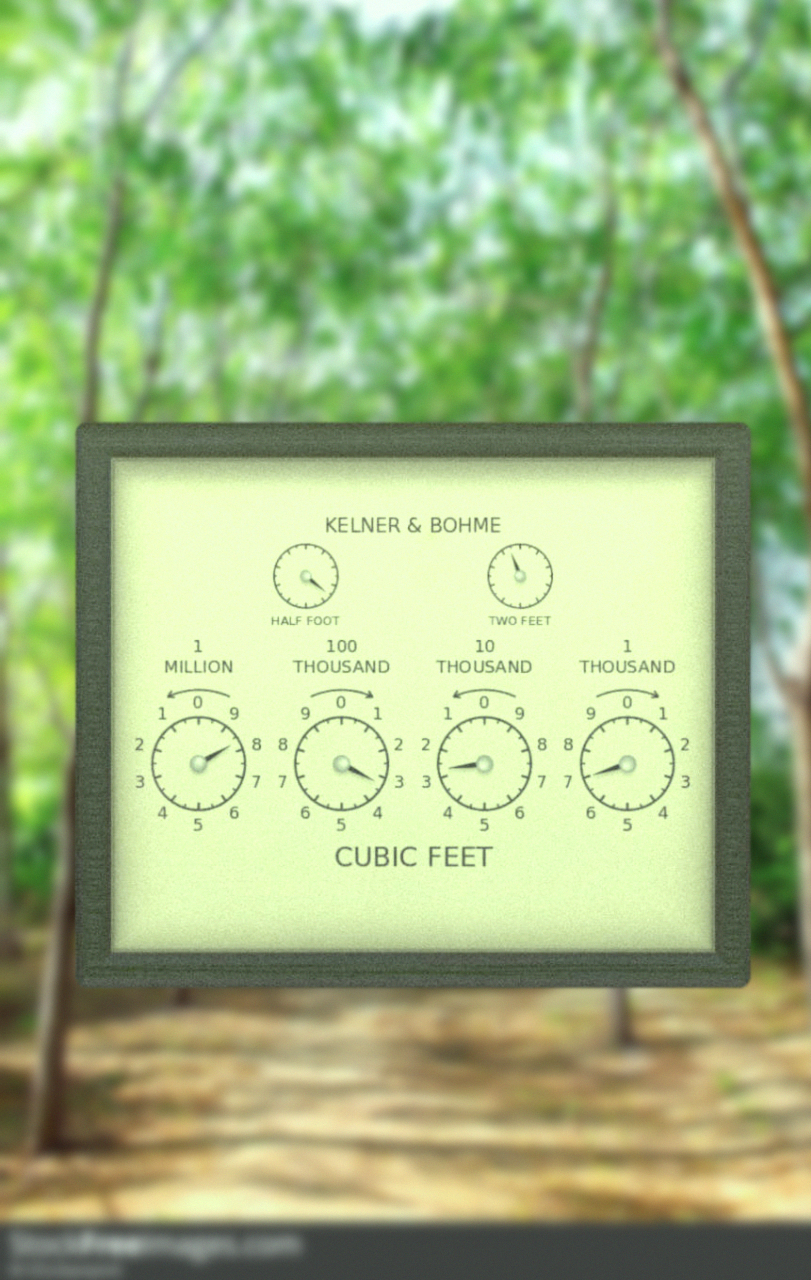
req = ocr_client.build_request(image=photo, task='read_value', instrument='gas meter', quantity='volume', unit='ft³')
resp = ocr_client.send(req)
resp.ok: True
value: 832700 ft³
